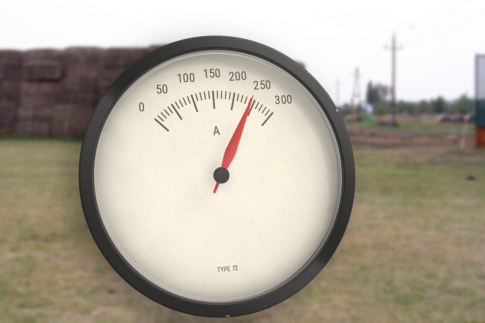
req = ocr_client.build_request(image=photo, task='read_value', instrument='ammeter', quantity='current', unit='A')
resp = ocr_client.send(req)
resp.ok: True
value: 240 A
